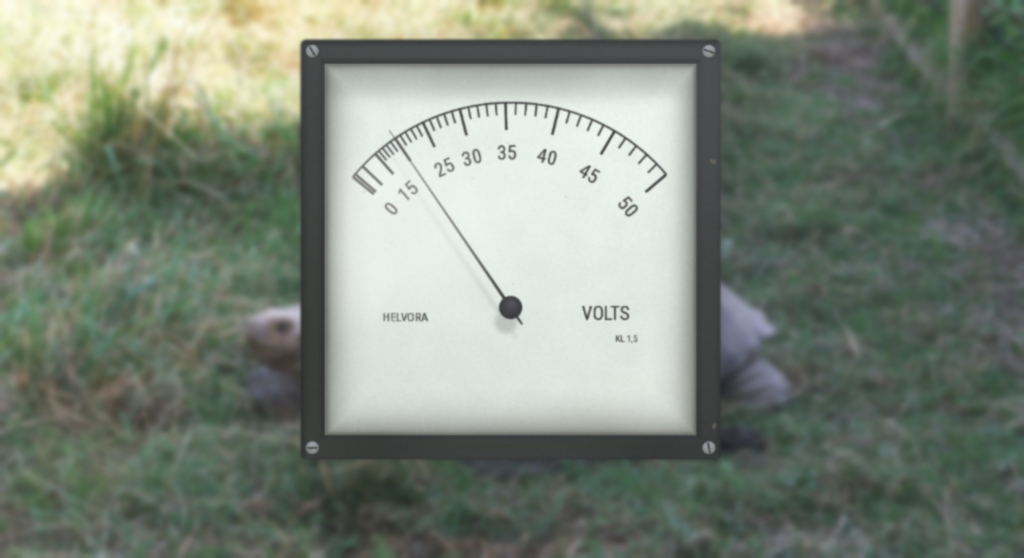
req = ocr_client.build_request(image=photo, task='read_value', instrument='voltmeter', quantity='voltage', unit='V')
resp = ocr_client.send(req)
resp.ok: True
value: 20 V
